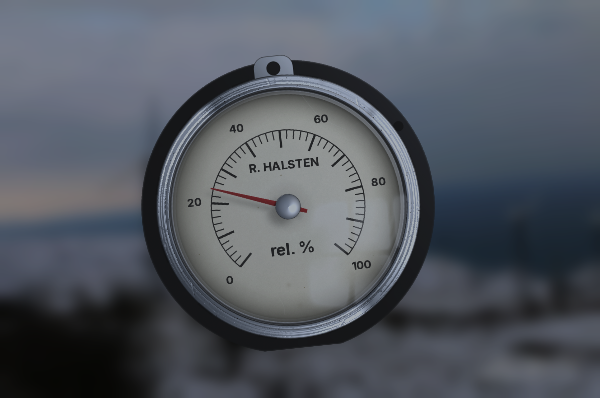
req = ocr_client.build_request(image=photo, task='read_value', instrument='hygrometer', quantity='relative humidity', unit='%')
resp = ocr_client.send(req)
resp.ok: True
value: 24 %
